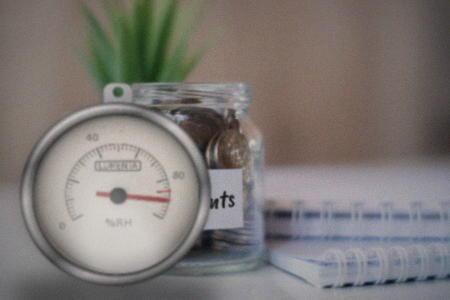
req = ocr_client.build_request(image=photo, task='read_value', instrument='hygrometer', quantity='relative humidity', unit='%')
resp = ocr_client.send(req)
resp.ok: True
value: 90 %
